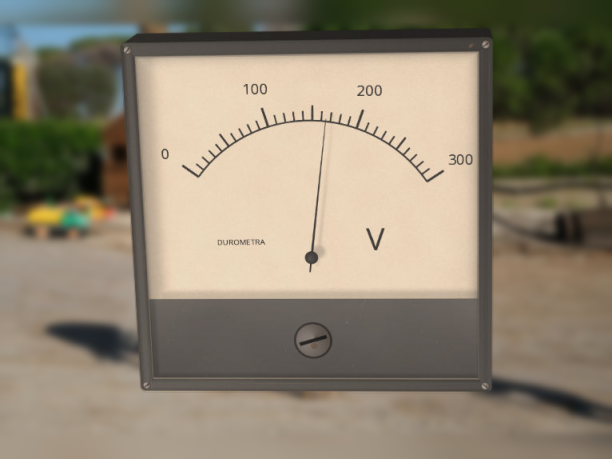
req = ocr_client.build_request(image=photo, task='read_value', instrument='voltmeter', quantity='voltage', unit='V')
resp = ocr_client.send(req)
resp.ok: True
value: 165 V
